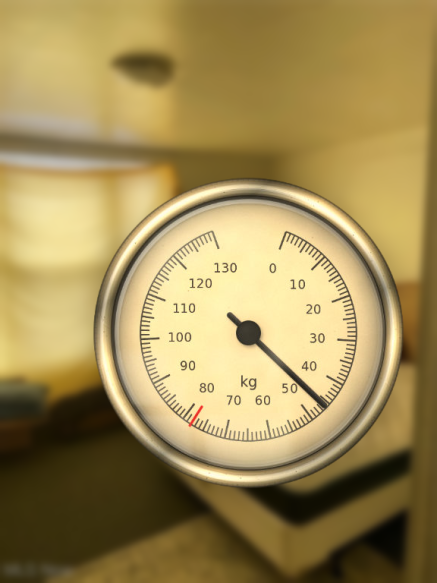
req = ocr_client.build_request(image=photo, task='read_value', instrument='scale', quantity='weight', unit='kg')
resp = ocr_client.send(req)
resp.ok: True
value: 46 kg
